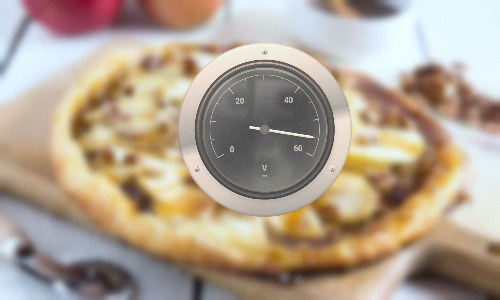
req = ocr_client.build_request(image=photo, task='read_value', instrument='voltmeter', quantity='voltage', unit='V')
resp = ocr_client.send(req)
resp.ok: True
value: 55 V
